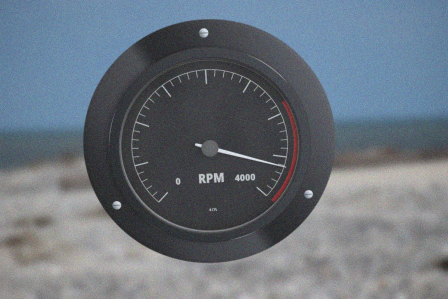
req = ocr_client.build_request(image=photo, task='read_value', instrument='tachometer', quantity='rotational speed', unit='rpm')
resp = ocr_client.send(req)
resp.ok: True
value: 3600 rpm
